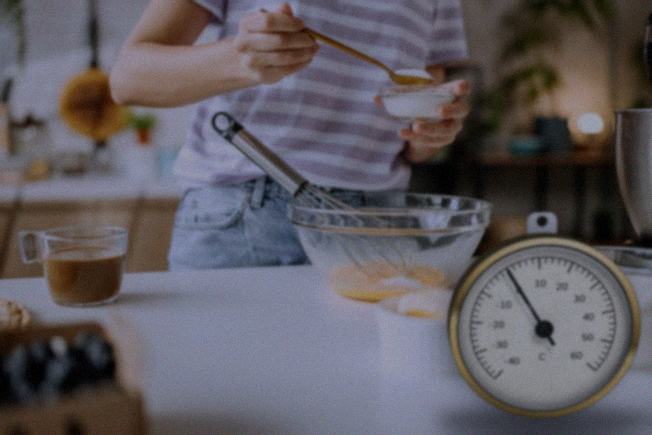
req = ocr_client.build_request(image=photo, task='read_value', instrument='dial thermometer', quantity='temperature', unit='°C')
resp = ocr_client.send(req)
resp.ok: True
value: 0 °C
